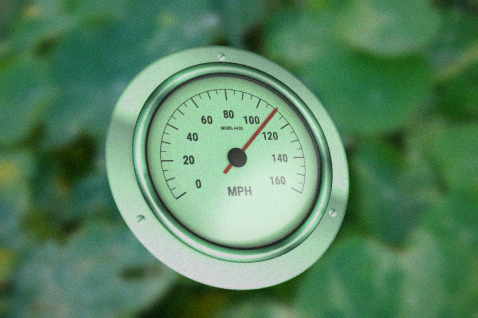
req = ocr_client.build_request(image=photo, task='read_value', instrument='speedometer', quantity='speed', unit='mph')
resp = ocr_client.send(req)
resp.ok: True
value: 110 mph
